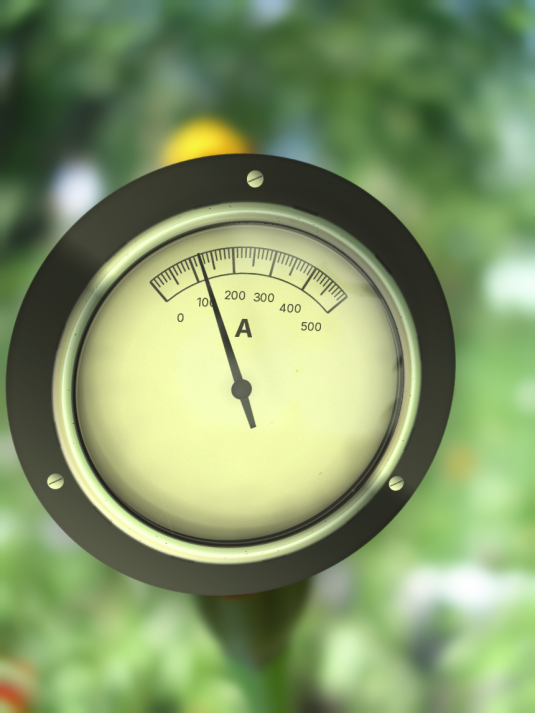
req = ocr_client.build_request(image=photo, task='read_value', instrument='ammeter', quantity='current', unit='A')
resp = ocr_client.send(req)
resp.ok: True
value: 120 A
